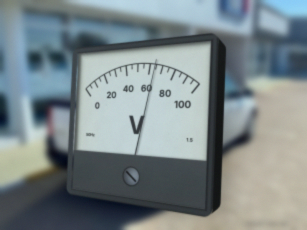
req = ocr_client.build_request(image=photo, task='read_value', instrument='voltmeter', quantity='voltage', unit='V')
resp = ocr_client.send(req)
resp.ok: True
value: 65 V
